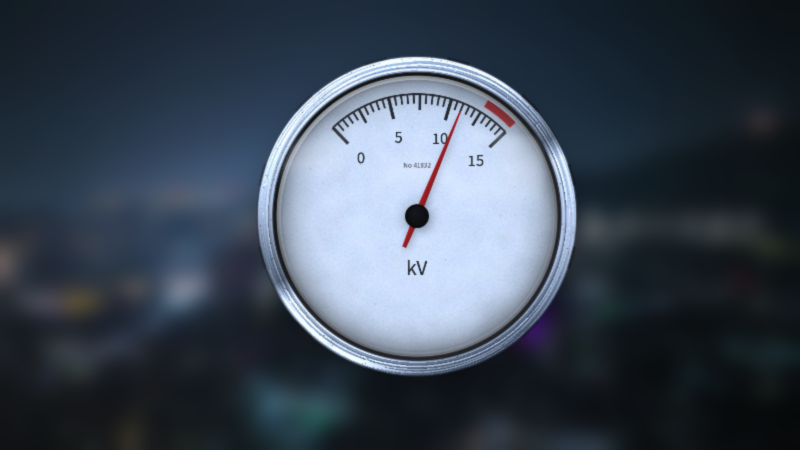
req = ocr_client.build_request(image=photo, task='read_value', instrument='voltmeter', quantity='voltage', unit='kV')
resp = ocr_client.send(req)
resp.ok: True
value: 11 kV
